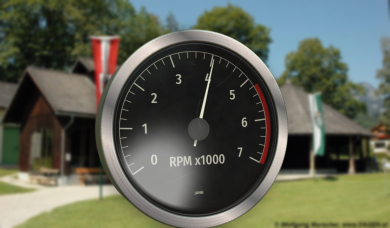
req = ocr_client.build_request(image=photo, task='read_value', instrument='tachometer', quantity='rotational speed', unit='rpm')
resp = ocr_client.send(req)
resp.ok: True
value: 4000 rpm
